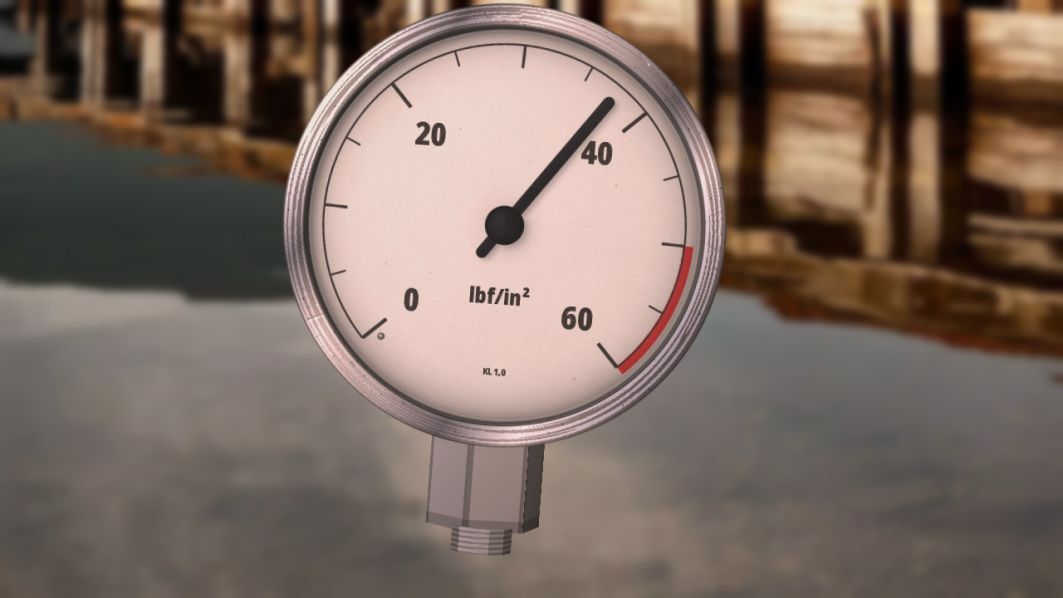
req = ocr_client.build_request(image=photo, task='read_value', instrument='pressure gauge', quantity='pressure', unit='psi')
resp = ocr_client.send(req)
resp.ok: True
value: 37.5 psi
